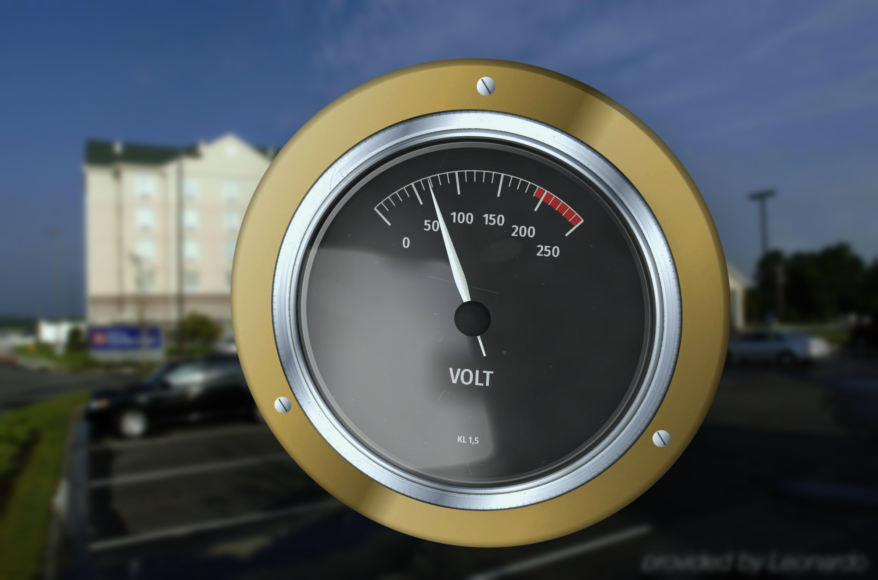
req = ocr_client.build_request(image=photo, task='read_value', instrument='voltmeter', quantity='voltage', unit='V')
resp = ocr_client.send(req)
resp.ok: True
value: 70 V
